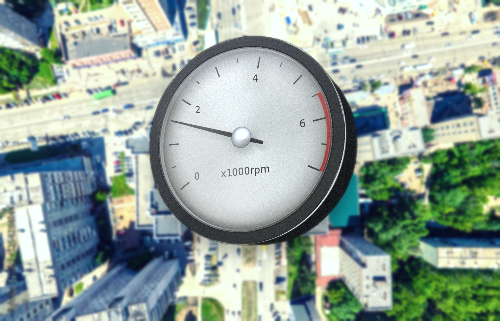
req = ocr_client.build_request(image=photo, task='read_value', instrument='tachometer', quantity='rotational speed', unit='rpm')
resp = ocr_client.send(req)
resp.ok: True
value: 1500 rpm
